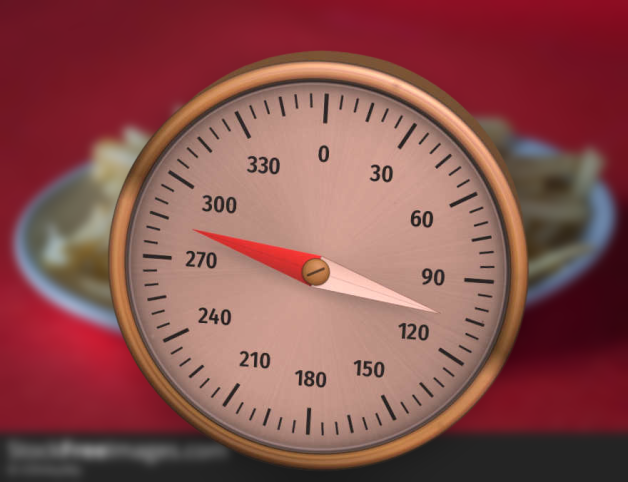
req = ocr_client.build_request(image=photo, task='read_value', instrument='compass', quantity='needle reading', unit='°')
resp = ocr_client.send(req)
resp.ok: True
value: 285 °
